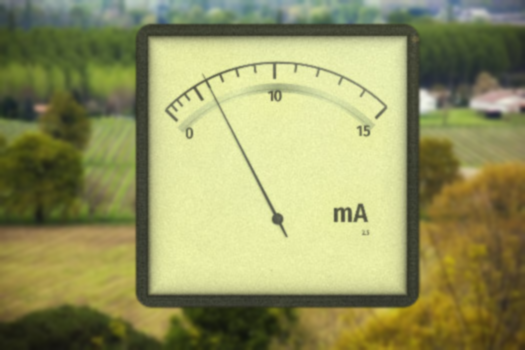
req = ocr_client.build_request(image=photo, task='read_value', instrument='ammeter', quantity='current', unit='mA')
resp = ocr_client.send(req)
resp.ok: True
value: 6 mA
